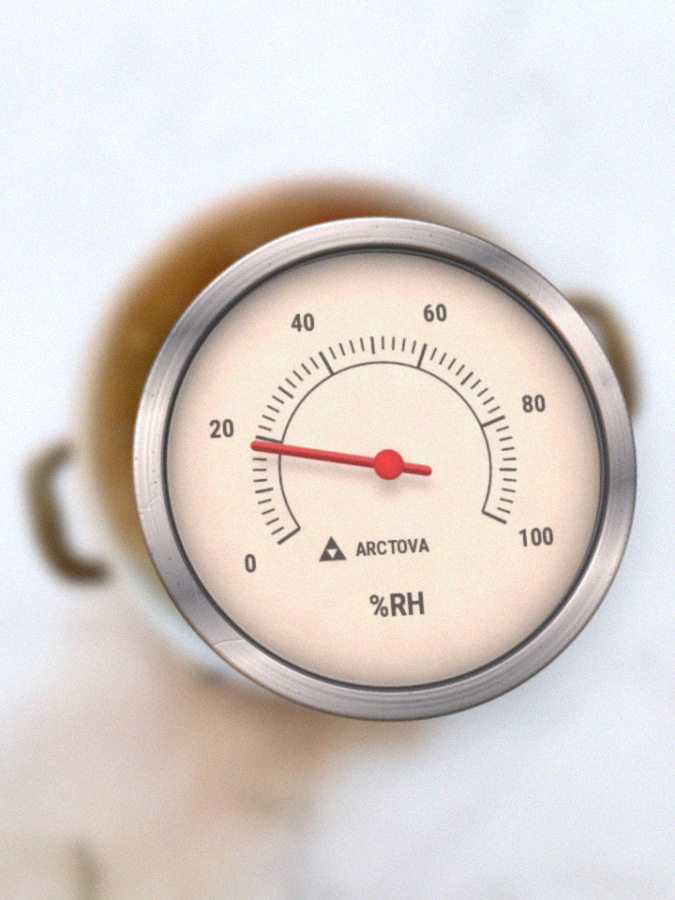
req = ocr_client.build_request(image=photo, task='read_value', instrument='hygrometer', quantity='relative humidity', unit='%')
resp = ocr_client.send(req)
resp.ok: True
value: 18 %
